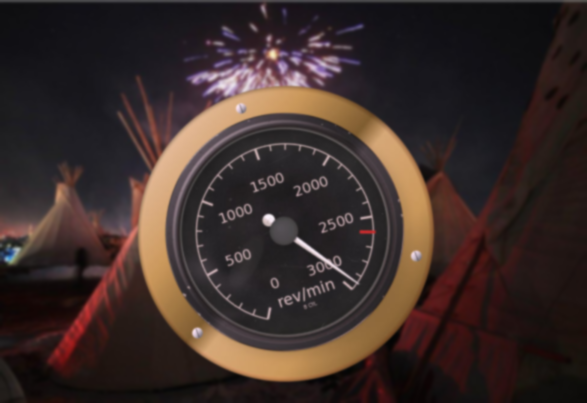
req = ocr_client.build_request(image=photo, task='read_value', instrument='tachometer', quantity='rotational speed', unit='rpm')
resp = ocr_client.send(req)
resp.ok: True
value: 2950 rpm
